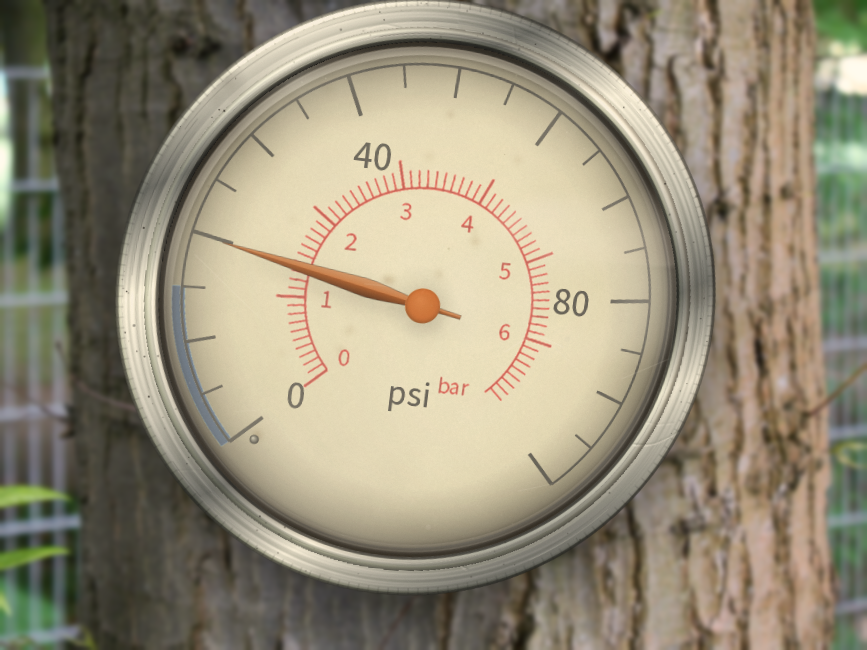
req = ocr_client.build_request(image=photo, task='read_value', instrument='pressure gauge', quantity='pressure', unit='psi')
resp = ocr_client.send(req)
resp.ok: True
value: 20 psi
